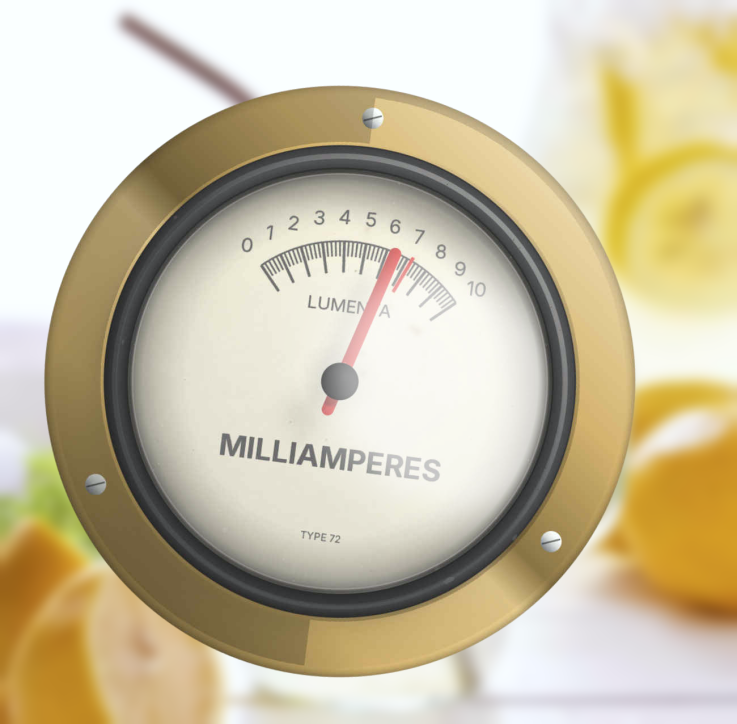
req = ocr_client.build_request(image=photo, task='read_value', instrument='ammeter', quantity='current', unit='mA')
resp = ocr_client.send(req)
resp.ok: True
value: 6.4 mA
